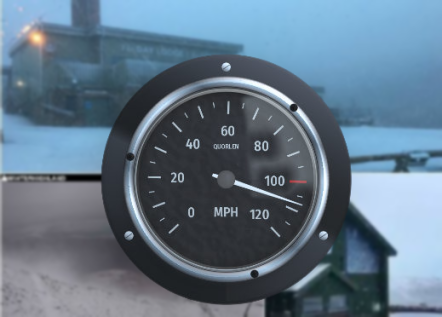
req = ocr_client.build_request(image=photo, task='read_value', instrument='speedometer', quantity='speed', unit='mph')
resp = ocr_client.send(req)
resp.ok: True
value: 107.5 mph
